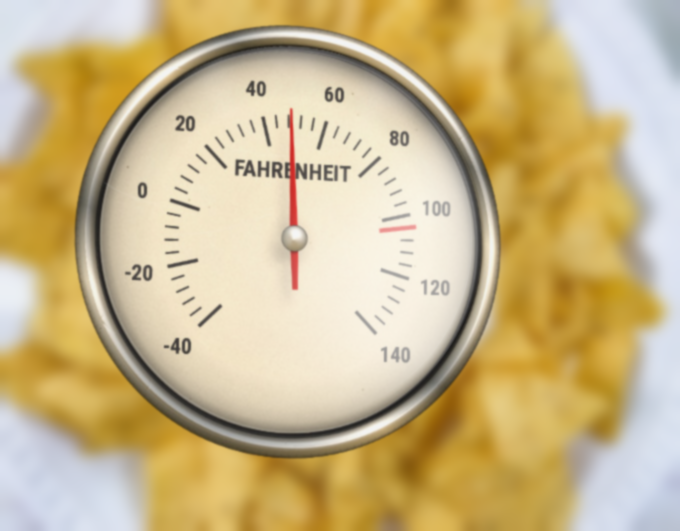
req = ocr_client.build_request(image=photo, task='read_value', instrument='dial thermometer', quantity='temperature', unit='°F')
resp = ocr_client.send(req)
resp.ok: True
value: 48 °F
